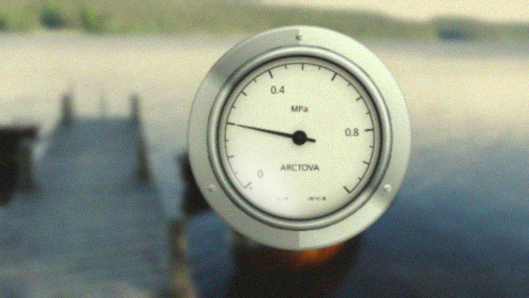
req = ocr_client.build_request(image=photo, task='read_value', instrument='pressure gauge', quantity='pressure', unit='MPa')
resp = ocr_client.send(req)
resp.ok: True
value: 0.2 MPa
